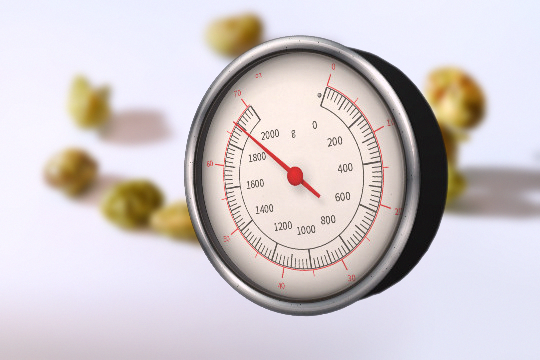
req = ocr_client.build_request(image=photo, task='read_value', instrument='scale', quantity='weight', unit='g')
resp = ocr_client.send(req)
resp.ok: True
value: 1900 g
